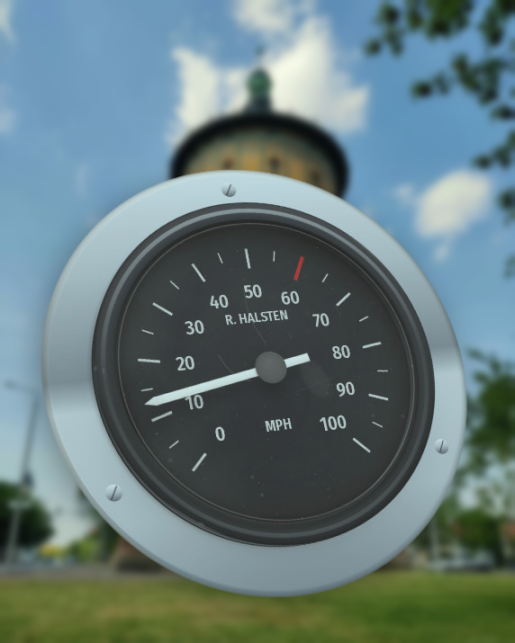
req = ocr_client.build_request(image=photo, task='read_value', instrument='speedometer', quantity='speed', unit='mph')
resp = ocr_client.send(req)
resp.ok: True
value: 12.5 mph
